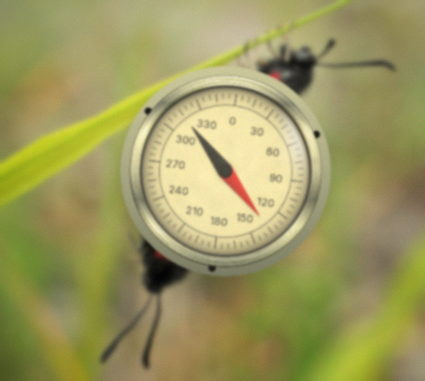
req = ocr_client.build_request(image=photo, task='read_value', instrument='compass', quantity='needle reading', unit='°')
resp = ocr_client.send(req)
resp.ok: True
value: 135 °
